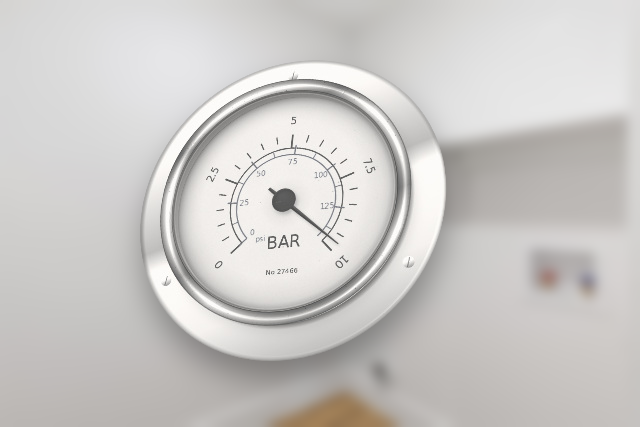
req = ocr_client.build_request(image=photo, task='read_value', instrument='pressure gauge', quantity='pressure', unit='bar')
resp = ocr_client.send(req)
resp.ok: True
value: 9.75 bar
